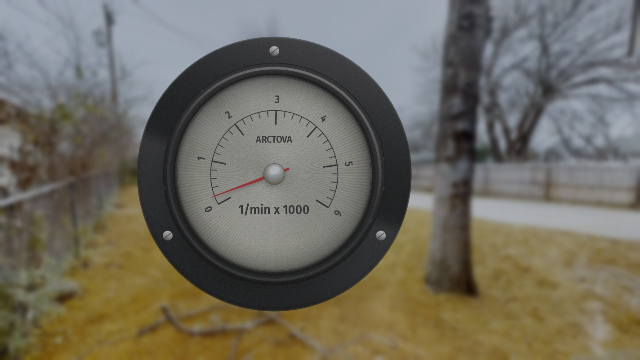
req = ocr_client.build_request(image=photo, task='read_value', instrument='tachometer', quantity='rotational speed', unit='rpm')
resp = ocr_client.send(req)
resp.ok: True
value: 200 rpm
